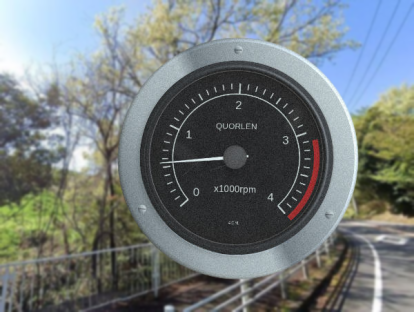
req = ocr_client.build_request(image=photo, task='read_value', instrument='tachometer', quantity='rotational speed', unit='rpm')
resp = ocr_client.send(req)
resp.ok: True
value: 550 rpm
